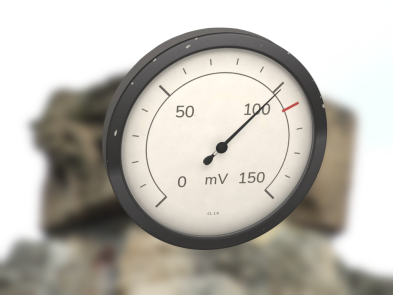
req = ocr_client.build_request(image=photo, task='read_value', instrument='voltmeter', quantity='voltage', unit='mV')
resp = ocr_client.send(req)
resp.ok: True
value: 100 mV
